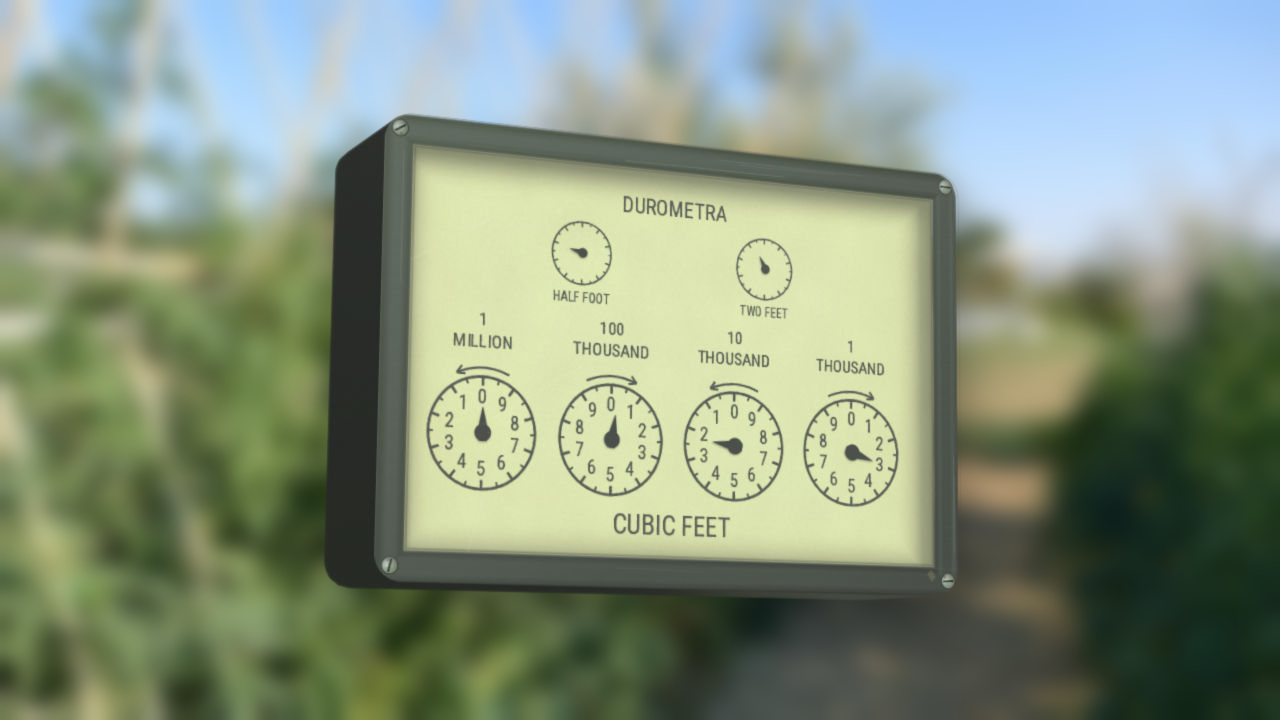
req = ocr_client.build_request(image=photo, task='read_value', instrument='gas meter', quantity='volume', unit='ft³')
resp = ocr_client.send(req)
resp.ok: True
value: 2300 ft³
